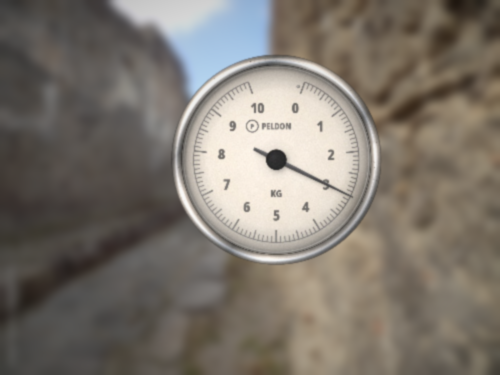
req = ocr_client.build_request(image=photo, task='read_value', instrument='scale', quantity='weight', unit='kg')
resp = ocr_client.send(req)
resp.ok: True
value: 3 kg
